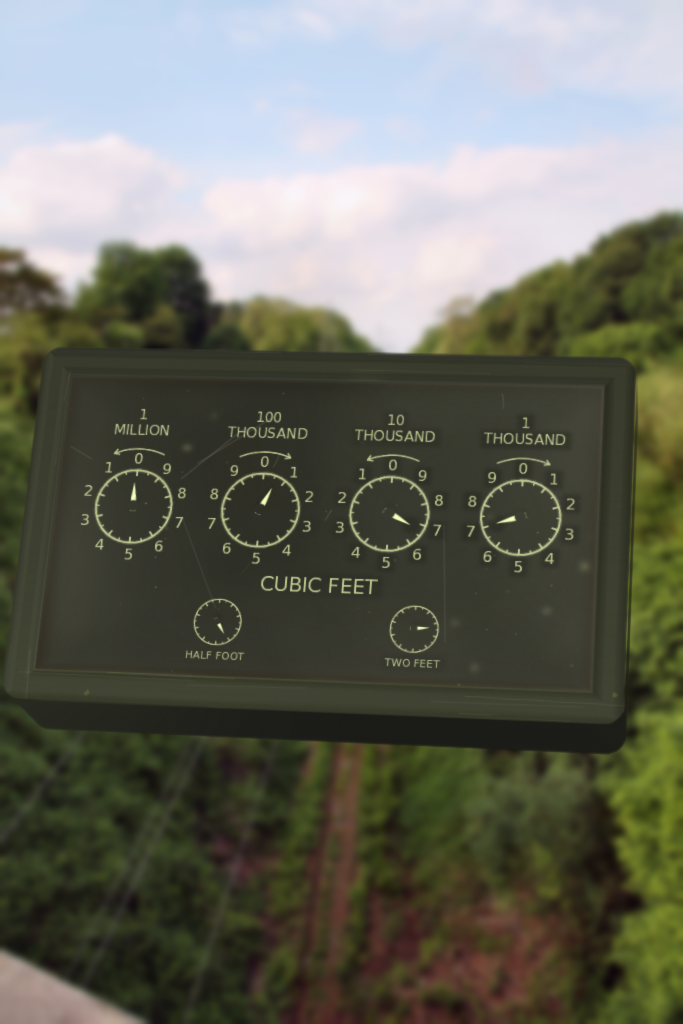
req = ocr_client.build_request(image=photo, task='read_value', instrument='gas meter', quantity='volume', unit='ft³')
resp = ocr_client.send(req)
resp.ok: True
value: 6700 ft³
